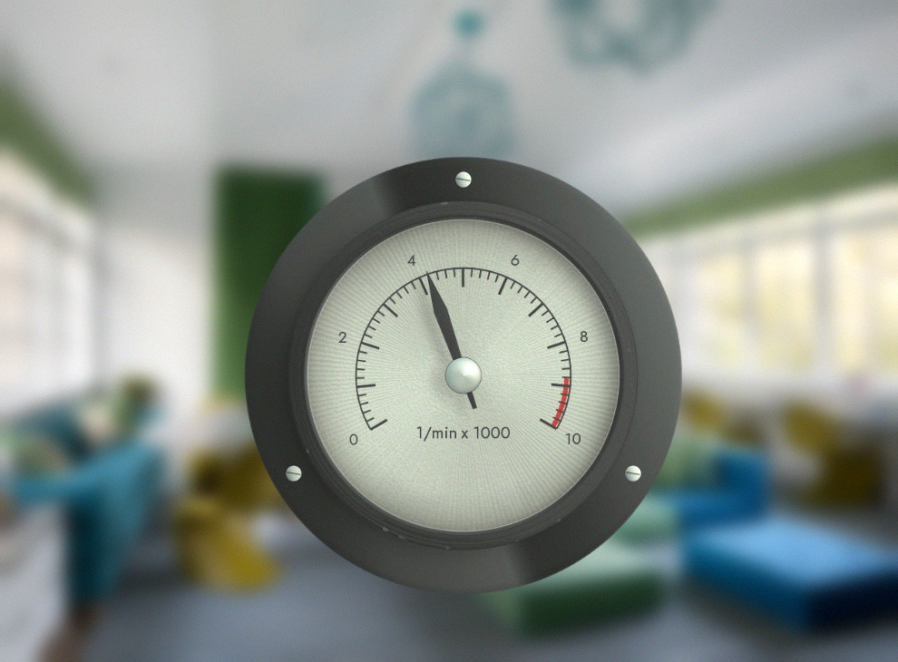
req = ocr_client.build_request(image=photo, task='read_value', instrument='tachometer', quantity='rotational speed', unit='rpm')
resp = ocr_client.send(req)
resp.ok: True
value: 4200 rpm
